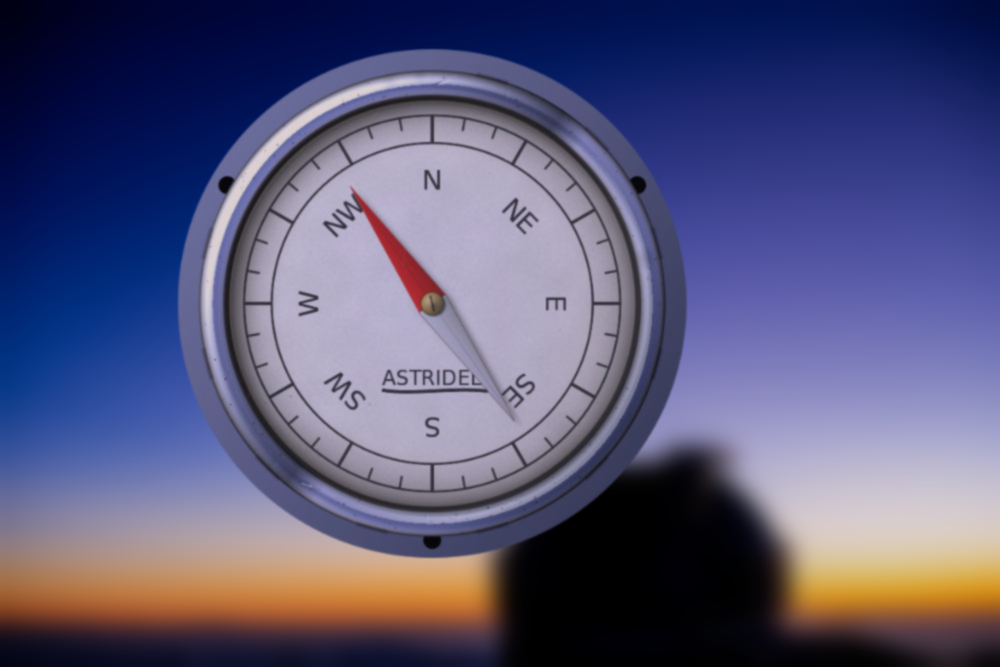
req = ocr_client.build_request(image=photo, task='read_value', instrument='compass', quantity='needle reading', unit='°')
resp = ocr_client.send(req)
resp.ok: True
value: 325 °
